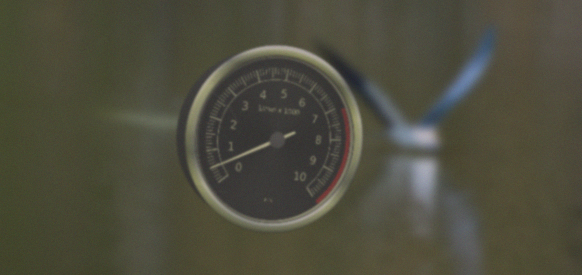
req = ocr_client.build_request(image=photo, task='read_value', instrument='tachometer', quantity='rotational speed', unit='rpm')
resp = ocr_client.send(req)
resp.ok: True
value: 500 rpm
